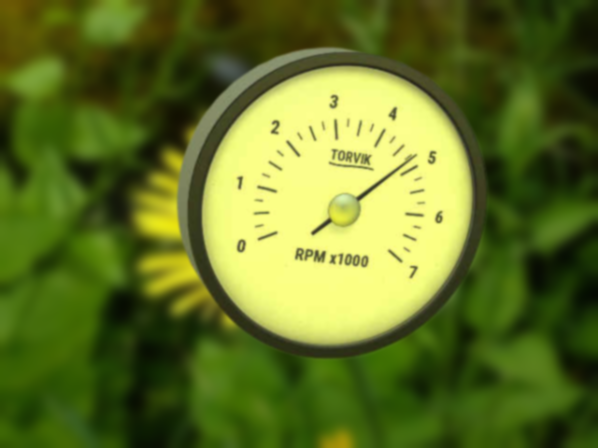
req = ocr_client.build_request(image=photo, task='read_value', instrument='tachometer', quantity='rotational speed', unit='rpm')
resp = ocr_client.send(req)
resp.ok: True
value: 4750 rpm
